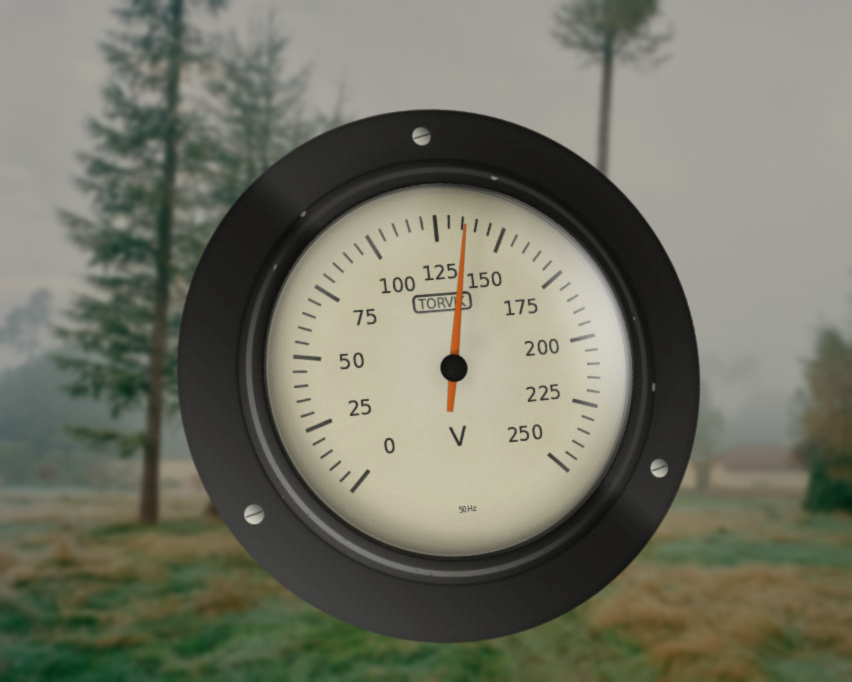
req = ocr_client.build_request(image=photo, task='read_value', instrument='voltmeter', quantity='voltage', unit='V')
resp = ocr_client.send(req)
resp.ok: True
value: 135 V
